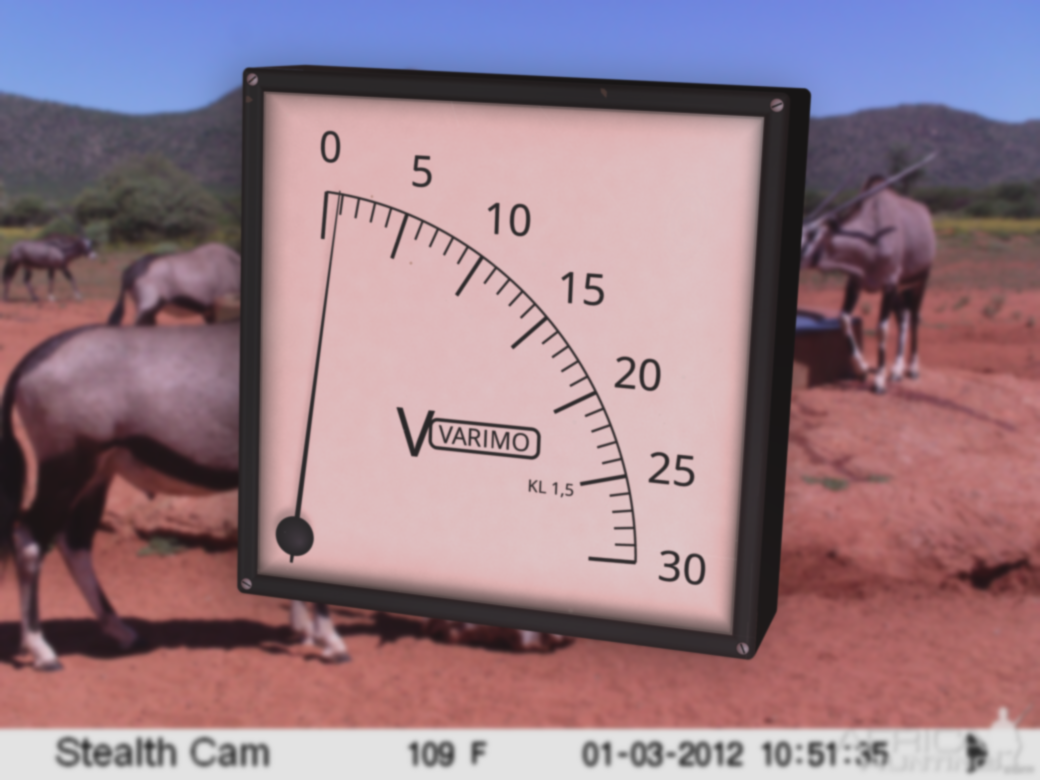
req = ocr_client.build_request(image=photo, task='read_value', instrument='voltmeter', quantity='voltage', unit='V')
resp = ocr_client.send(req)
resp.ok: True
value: 1 V
